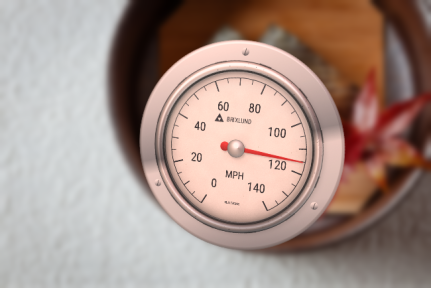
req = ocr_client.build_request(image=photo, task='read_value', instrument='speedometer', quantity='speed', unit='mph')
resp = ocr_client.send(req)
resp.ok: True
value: 115 mph
